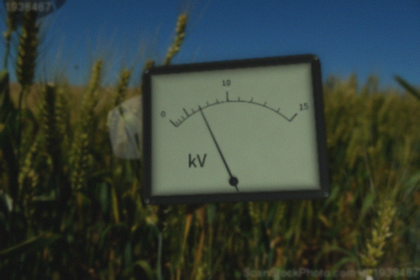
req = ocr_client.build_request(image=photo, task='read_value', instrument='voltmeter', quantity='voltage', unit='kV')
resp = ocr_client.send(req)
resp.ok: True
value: 7 kV
